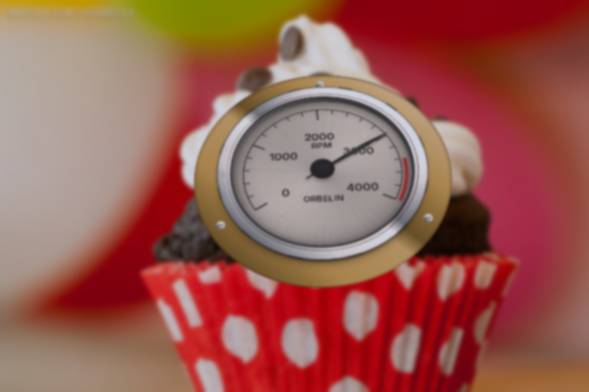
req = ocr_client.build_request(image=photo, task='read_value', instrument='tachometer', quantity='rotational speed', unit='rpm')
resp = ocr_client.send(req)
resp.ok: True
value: 3000 rpm
